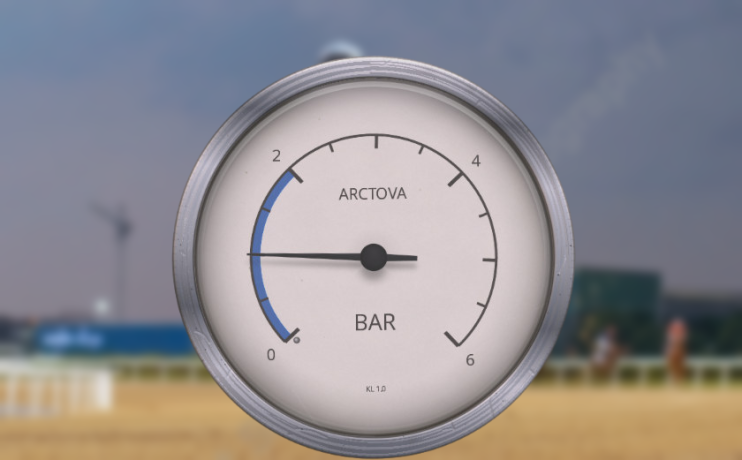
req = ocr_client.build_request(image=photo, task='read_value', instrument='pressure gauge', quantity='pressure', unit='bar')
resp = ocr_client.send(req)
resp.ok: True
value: 1 bar
